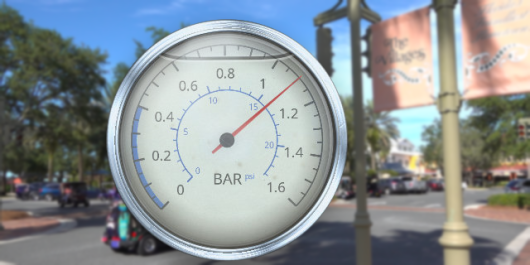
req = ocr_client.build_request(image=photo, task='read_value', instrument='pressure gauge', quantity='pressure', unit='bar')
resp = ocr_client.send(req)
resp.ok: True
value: 1.1 bar
